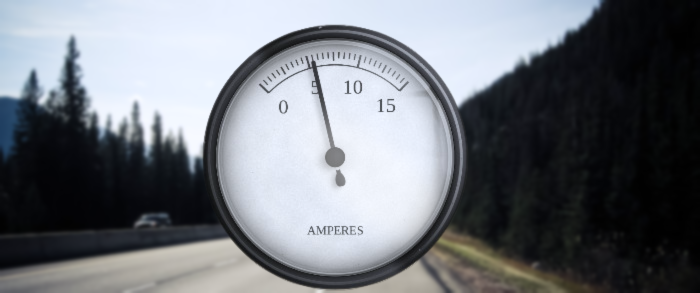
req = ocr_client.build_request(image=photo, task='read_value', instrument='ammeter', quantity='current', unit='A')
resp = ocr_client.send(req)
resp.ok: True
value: 5.5 A
